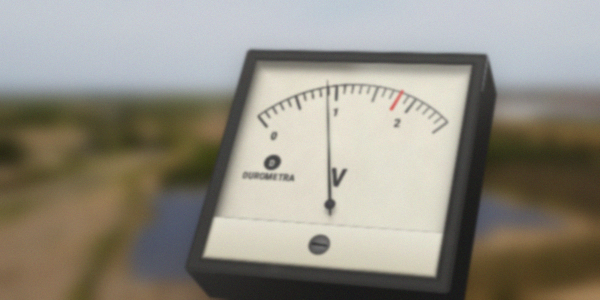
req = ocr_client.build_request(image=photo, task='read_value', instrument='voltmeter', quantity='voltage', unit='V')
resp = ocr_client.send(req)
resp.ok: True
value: 0.9 V
